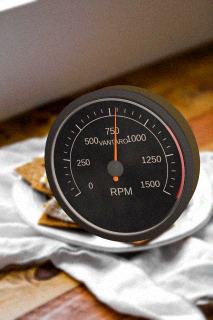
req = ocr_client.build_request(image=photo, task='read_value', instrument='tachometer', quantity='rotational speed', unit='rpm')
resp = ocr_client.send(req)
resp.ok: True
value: 800 rpm
